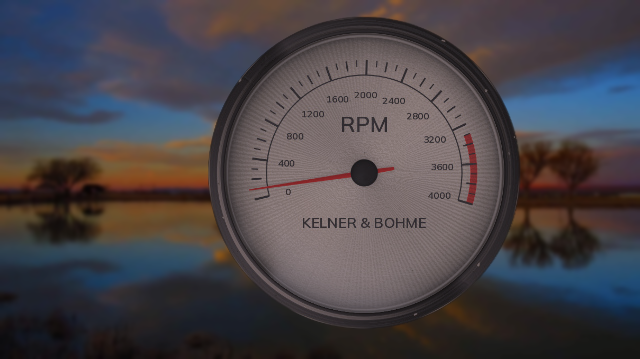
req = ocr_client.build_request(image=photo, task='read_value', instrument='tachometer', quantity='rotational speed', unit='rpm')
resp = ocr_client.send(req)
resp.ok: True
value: 100 rpm
